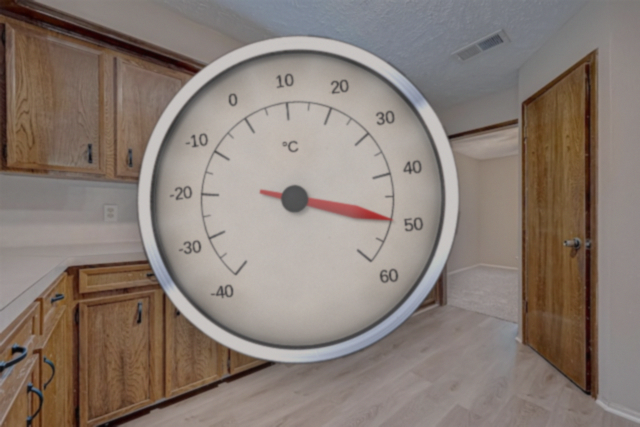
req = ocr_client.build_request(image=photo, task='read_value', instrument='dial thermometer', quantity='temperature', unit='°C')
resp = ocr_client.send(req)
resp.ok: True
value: 50 °C
